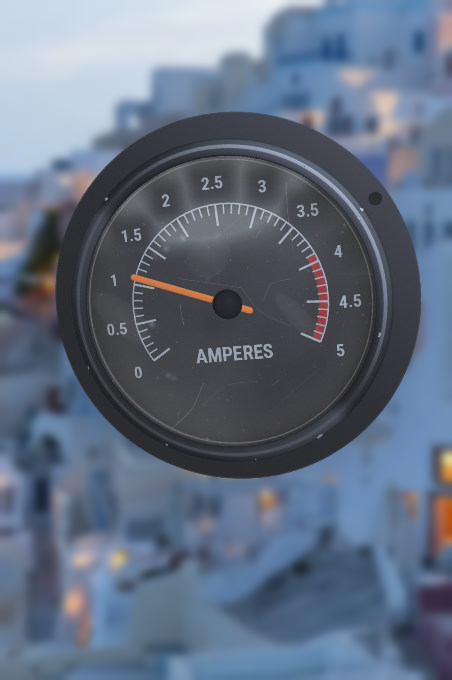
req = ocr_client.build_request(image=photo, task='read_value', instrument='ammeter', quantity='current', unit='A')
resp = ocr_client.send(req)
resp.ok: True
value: 1.1 A
